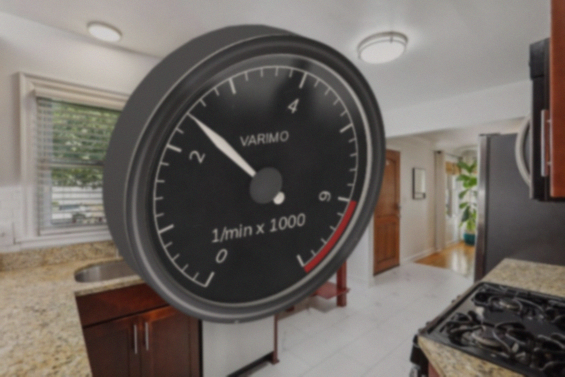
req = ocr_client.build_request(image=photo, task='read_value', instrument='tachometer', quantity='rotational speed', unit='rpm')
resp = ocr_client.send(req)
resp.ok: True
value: 2400 rpm
